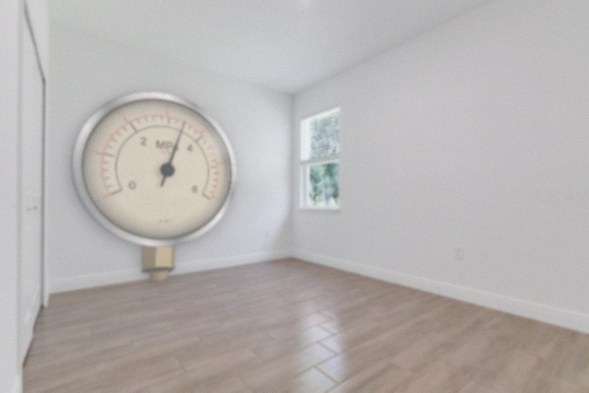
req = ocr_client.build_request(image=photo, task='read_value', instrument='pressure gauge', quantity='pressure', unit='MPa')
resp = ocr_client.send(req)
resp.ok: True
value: 3.4 MPa
